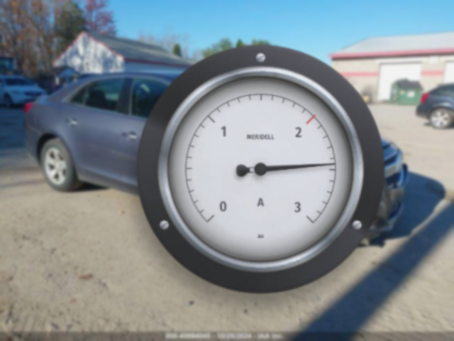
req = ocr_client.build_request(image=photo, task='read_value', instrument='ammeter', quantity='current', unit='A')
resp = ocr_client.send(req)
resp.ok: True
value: 2.45 A
